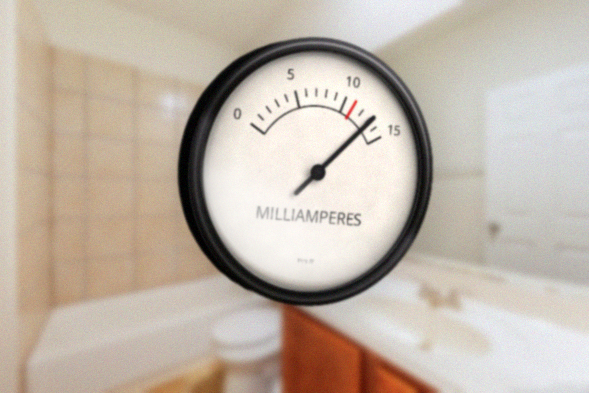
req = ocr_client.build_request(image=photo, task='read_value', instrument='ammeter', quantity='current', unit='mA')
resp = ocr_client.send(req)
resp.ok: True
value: 13 mA
